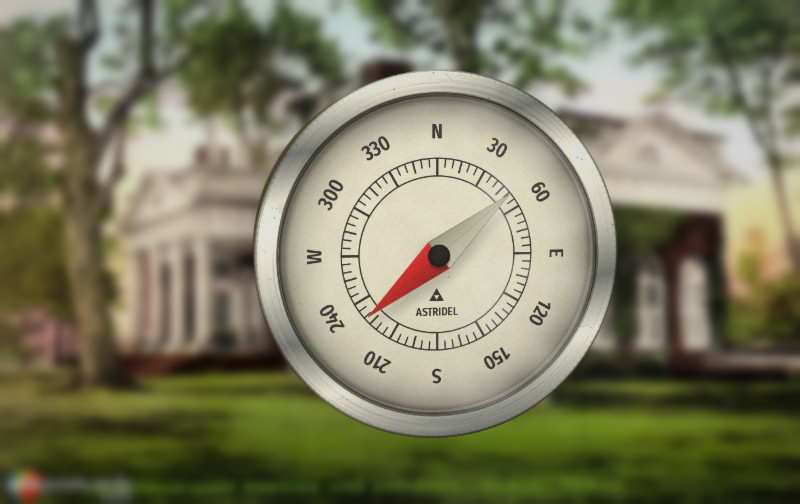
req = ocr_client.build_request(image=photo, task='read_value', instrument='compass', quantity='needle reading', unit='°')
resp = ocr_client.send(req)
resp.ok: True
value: 230 °
